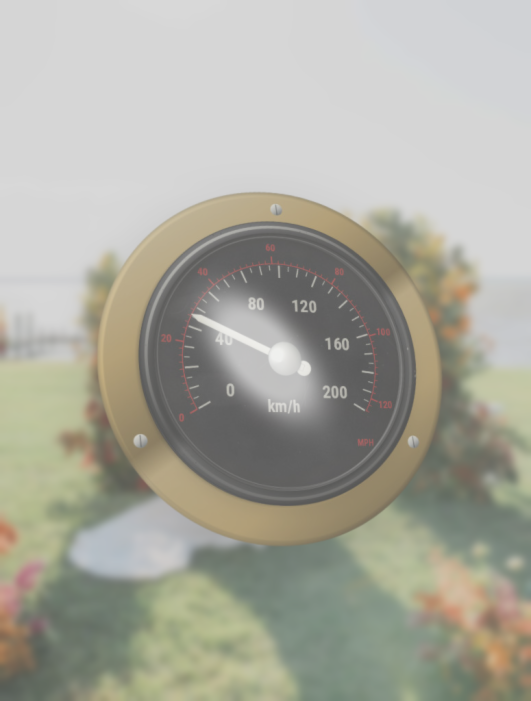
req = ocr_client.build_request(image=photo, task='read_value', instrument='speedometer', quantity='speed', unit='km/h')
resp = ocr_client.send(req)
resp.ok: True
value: 45 km/h
